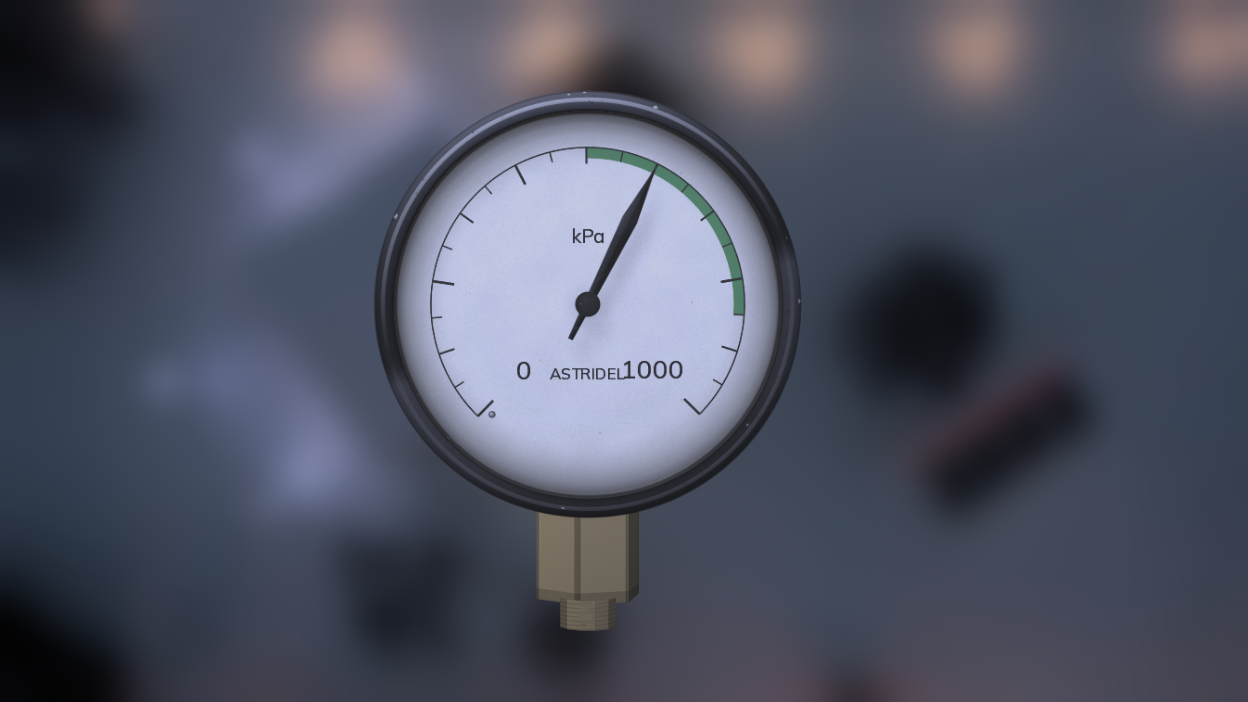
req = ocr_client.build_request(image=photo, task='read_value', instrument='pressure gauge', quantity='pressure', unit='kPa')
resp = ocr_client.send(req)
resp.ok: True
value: 600 kPa
